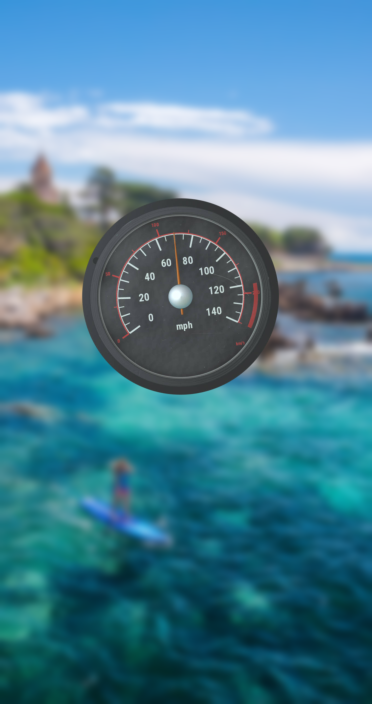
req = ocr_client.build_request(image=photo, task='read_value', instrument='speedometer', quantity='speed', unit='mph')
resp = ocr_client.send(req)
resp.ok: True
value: 70 mph
